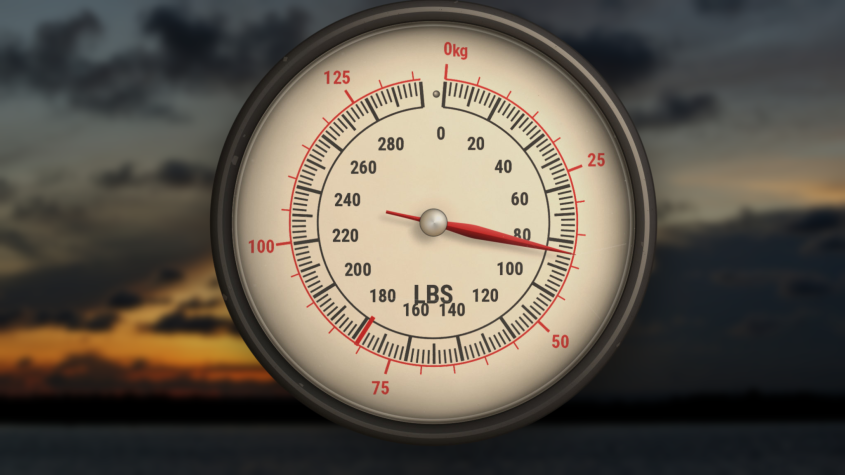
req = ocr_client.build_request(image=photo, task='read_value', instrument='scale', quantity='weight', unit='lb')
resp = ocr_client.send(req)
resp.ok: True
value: 84 lb
